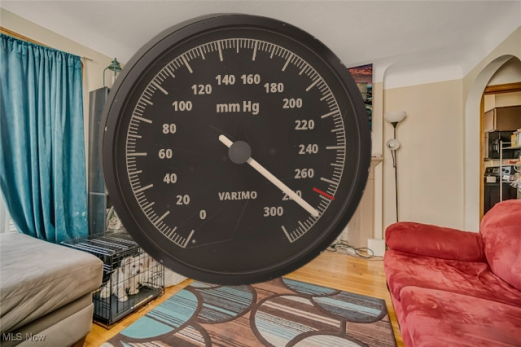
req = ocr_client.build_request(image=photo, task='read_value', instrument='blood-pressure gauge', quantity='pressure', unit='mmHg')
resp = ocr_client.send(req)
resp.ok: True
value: 280 mmHg
